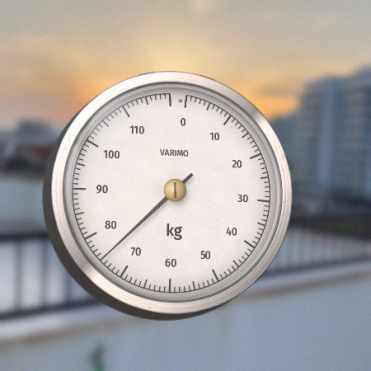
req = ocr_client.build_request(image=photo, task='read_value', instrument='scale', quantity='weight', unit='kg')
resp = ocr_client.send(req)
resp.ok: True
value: 75 kg
